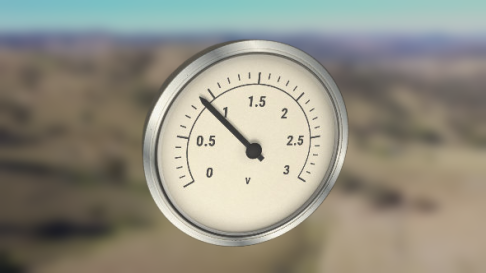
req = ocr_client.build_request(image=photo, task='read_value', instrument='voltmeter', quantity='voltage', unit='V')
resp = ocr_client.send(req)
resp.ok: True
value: 0.9 V
